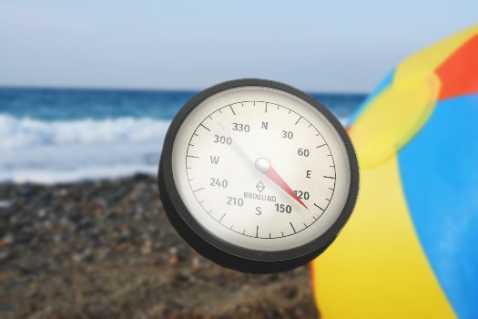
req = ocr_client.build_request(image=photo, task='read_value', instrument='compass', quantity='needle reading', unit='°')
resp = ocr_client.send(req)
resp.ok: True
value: 130 °
